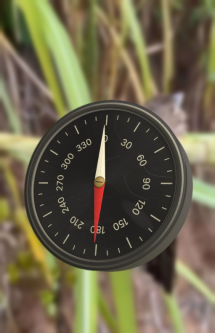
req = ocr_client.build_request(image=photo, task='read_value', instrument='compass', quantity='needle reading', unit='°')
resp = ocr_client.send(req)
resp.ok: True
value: 180 °
